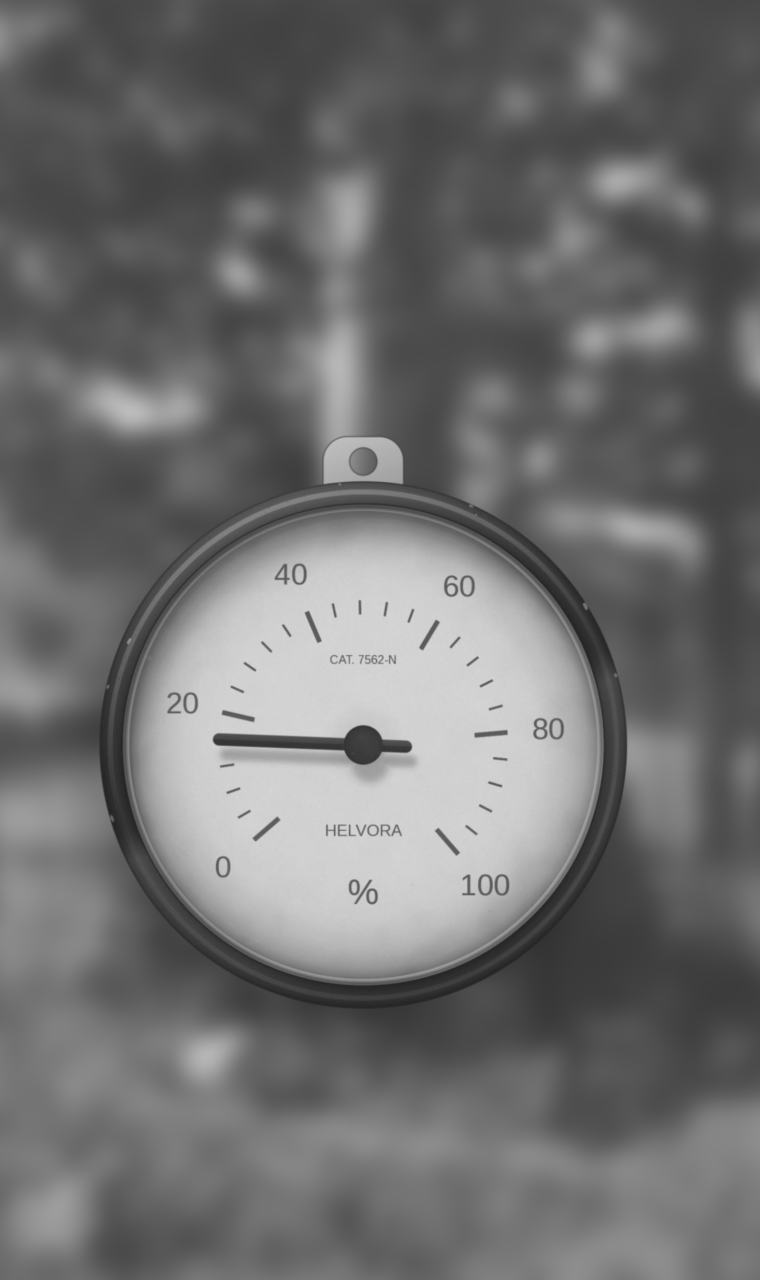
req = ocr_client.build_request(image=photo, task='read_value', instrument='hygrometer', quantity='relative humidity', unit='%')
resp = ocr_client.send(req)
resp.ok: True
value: 16 %
